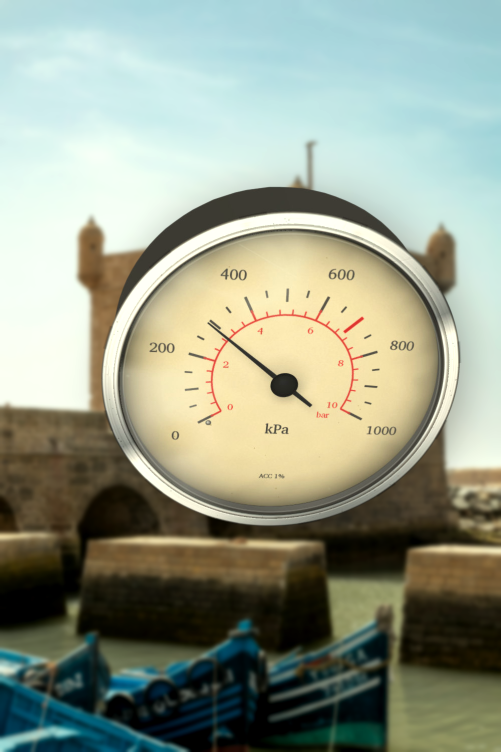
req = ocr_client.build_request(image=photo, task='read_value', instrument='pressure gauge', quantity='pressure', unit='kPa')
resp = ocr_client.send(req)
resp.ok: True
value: 300 kPa
